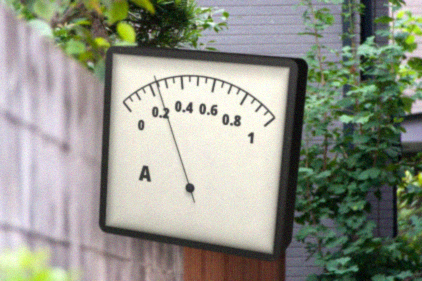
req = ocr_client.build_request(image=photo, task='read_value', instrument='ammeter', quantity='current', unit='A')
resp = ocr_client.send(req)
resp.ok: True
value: 0.25 A
